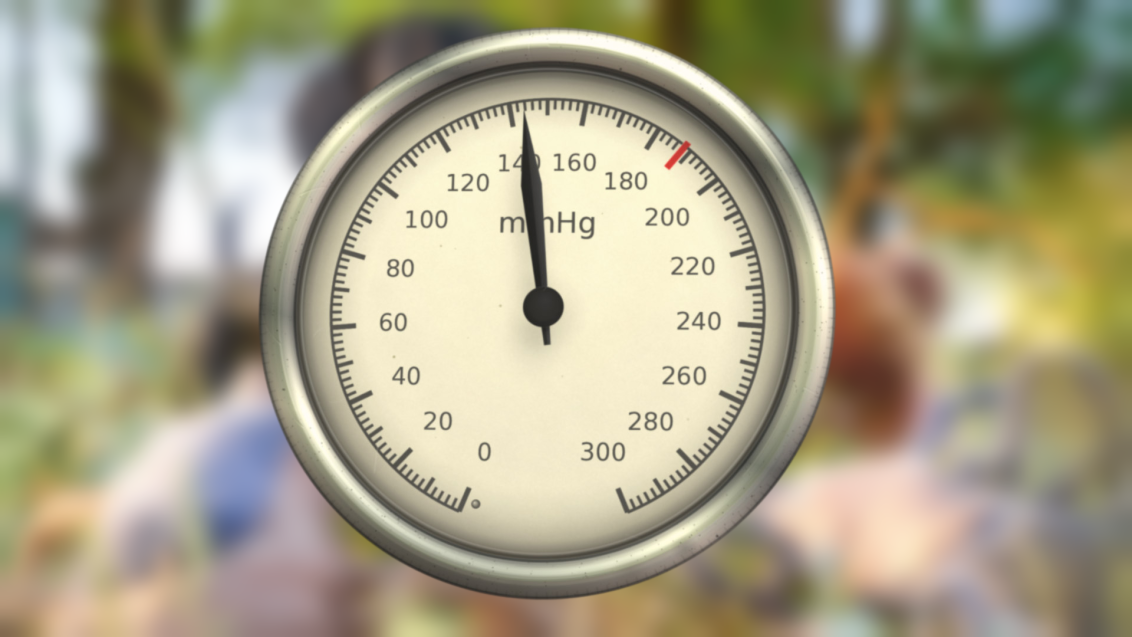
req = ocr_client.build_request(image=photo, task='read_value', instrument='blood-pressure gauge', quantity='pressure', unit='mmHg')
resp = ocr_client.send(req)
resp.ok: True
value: 144 mmHg
